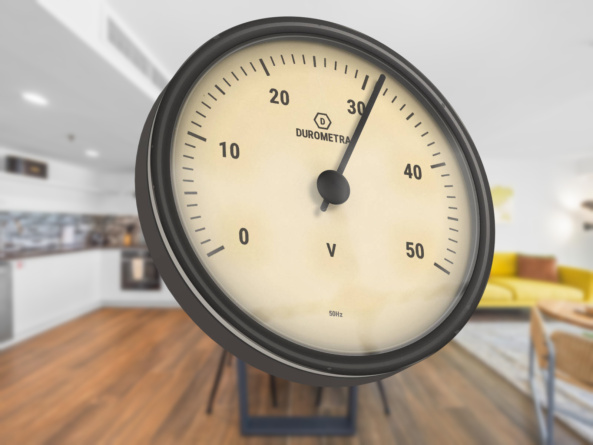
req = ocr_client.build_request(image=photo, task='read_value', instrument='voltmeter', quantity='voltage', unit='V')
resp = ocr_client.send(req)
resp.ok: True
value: 31 V
